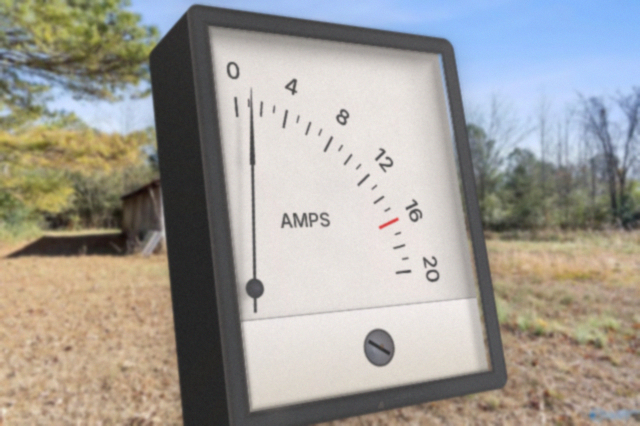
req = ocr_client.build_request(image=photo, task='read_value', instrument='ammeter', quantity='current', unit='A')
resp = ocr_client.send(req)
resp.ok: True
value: 1 A
